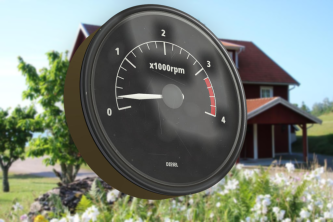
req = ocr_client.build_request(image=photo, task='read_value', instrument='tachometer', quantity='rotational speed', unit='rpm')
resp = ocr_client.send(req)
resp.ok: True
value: 200 rpm
